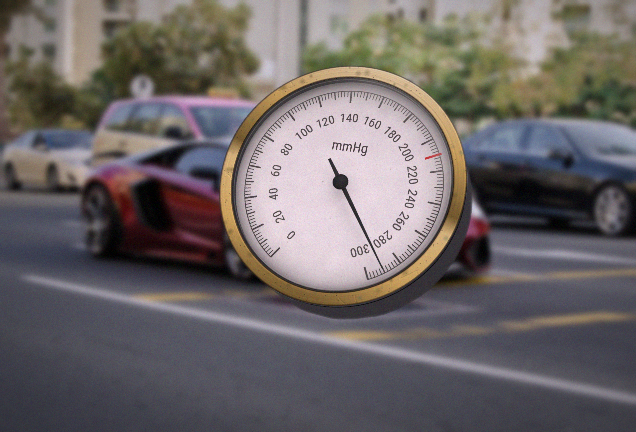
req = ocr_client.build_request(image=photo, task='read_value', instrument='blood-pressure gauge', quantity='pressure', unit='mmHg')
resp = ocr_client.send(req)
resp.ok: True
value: 290 mmHg
